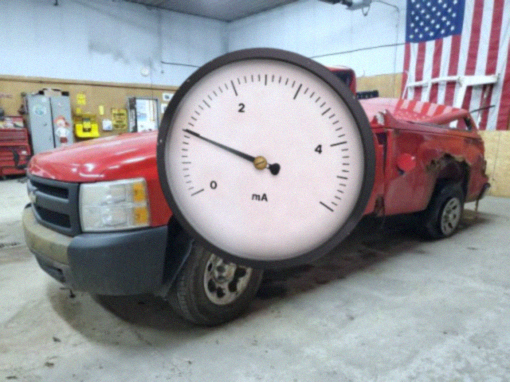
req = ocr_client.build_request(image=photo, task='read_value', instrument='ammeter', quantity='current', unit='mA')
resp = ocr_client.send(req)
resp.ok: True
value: 1 mA
